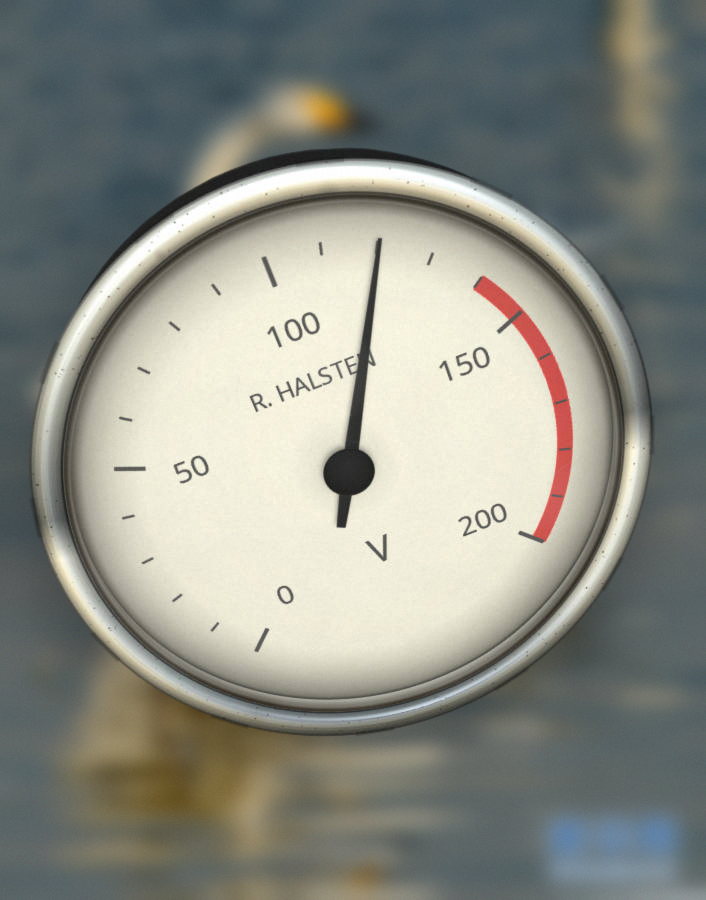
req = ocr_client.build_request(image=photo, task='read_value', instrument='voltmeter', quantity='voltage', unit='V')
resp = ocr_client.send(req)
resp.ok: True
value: 120 V
